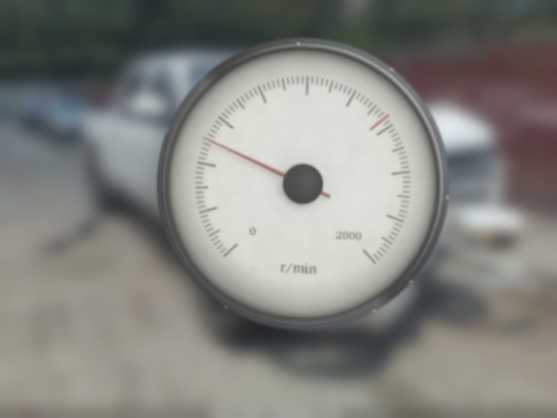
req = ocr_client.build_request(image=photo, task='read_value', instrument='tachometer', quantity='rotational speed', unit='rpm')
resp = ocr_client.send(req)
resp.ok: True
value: 500 rpm
